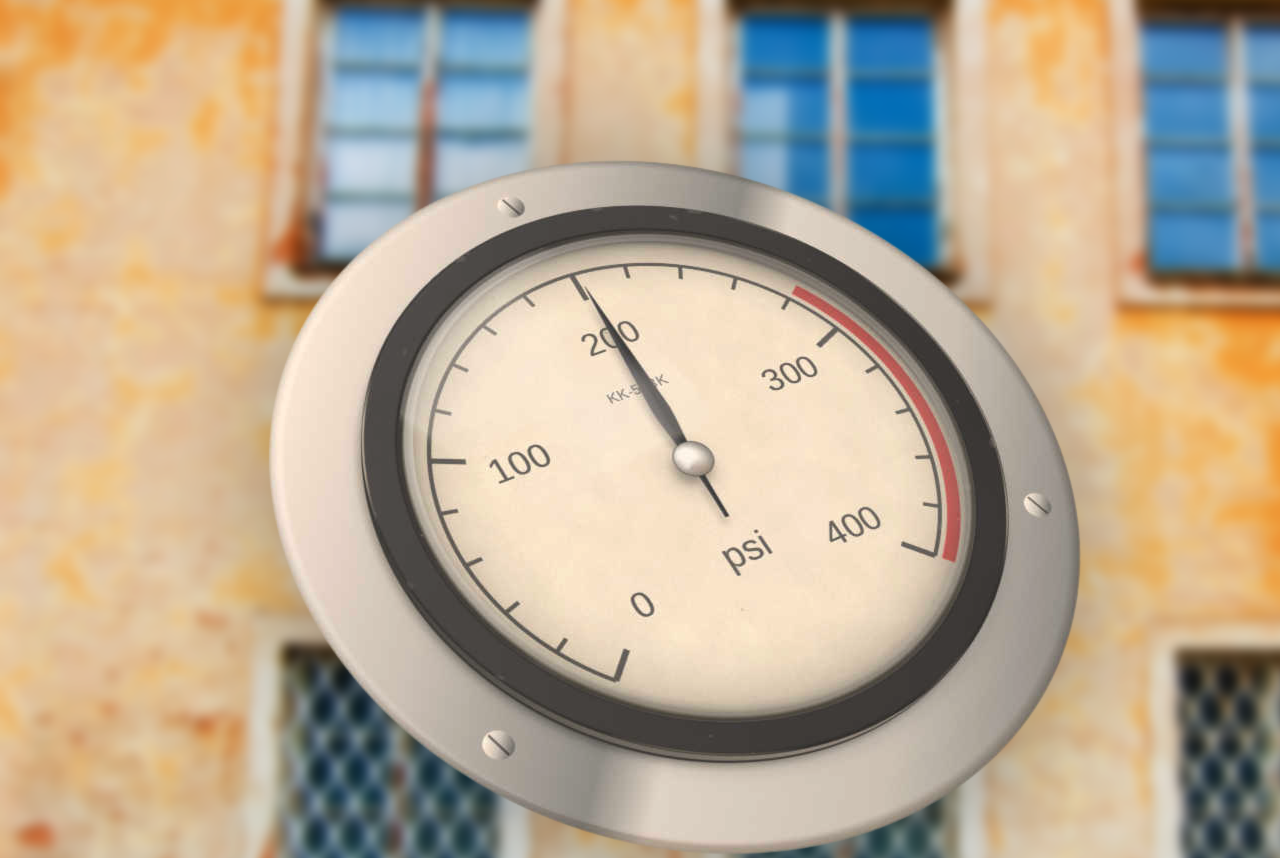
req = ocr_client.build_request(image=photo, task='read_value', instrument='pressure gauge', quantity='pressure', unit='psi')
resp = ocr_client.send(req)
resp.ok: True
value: 200 psi
